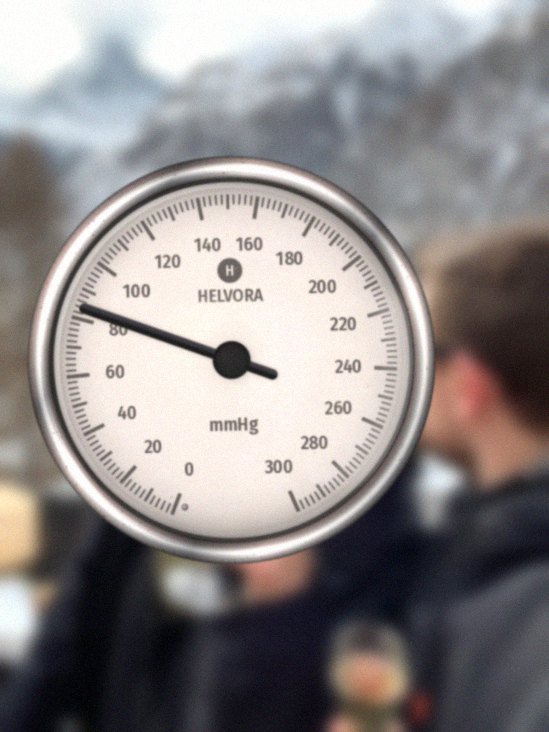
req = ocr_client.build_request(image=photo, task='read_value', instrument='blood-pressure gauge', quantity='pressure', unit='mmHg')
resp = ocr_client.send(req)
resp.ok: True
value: 84 mmHg
